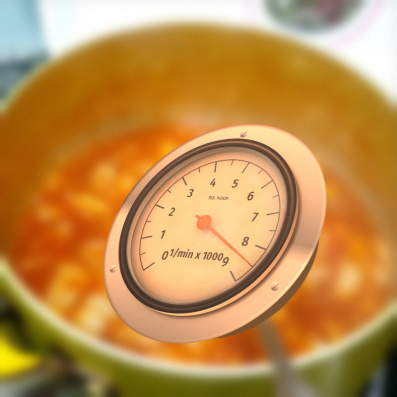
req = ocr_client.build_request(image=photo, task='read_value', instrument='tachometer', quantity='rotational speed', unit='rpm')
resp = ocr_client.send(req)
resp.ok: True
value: 8500 rpm
